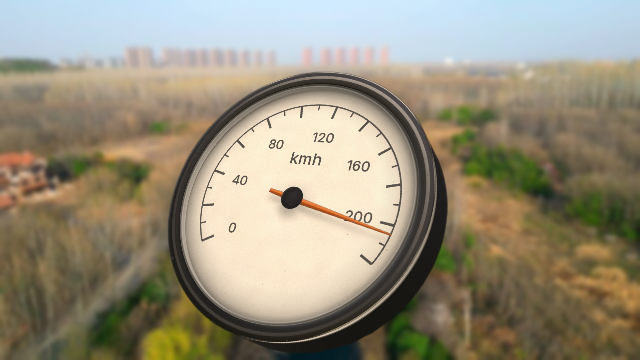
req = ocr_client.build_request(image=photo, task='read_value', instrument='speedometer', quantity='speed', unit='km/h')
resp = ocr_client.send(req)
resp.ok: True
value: 205 km/h
